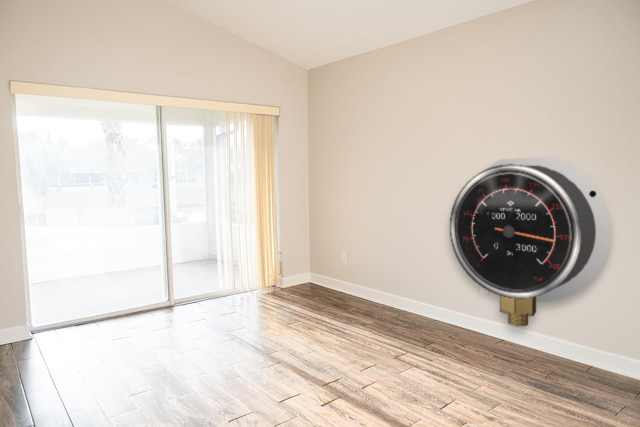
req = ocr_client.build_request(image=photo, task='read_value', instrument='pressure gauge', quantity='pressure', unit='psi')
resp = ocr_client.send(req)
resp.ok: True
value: 2600 psi
